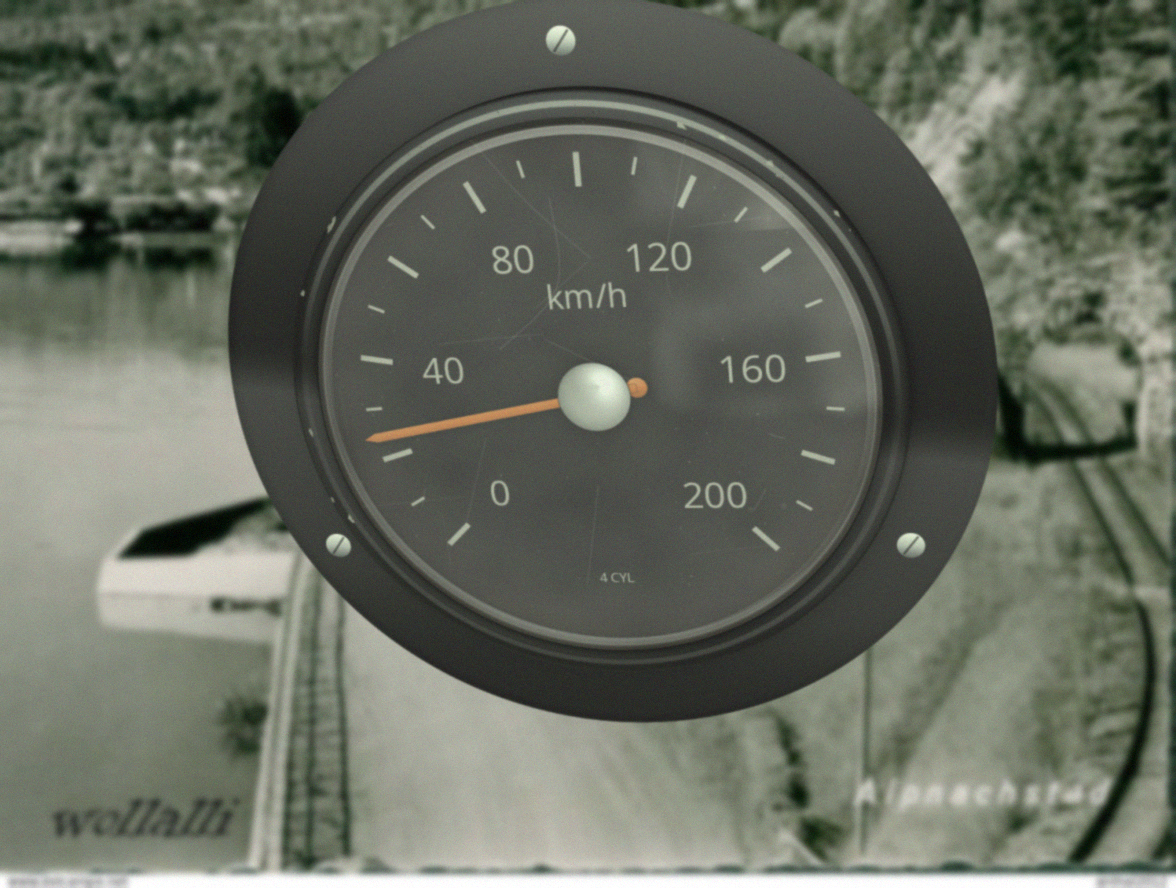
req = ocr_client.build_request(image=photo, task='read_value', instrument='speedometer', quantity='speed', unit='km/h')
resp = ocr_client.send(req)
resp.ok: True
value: 25 km/h
